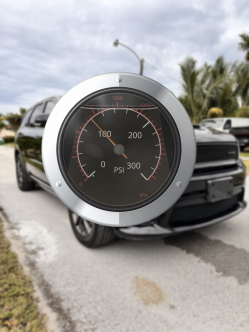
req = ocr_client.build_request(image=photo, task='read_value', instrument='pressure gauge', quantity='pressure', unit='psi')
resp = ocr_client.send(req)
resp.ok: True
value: 100 psi
